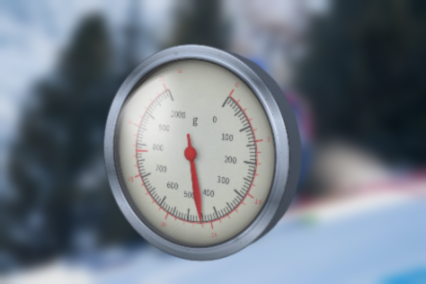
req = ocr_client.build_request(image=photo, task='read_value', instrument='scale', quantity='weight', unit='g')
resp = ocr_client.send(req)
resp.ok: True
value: 450 g
